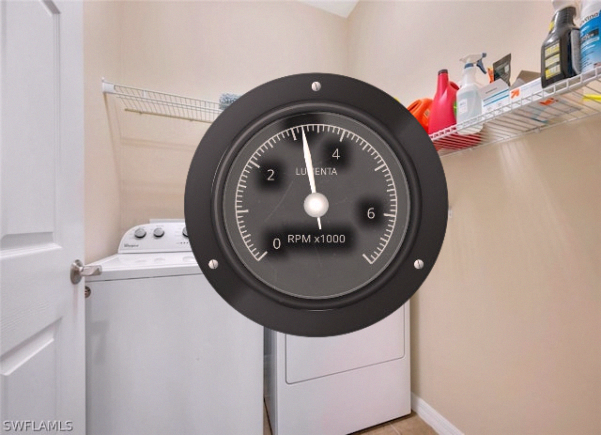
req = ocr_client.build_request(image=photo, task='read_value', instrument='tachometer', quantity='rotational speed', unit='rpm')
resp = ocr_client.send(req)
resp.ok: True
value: 3200 rpm
